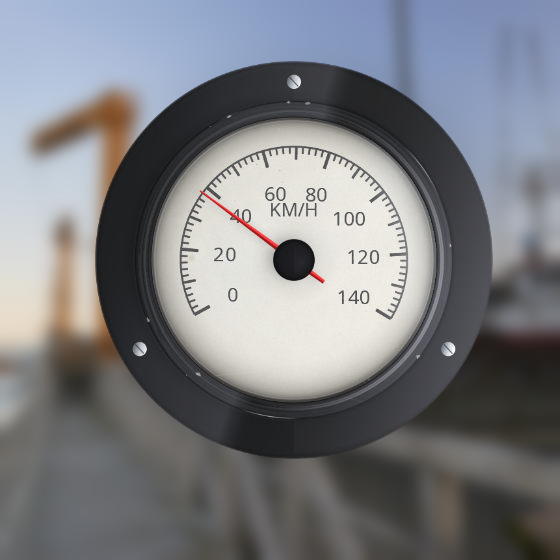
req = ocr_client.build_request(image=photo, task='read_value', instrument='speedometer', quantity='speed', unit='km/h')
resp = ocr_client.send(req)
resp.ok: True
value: 38 km/h
